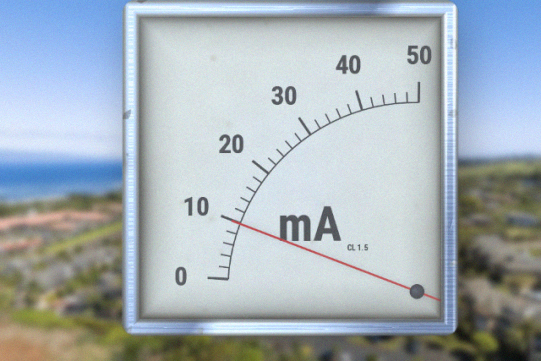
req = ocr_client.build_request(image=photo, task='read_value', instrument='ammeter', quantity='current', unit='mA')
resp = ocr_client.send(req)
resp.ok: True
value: 10 mA
